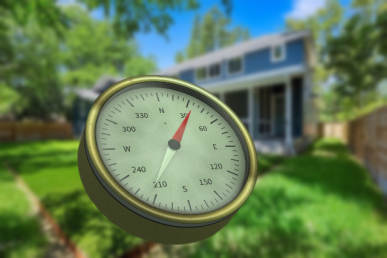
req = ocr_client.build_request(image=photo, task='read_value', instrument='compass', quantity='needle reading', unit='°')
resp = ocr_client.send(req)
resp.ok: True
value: 35 °
